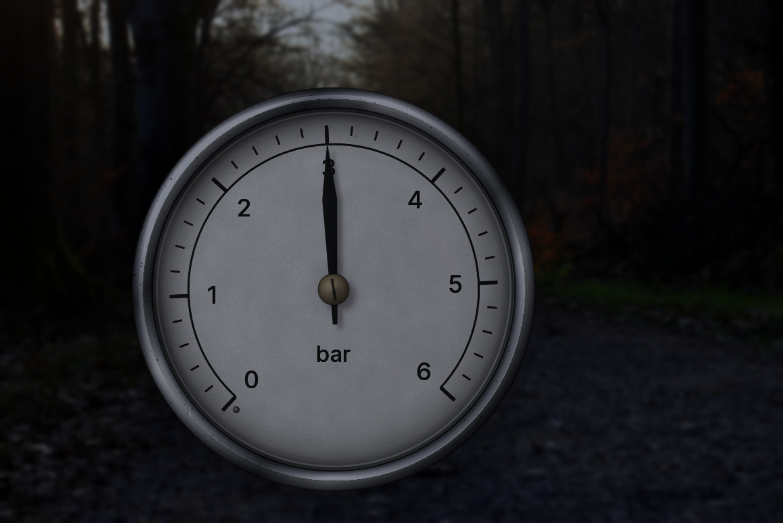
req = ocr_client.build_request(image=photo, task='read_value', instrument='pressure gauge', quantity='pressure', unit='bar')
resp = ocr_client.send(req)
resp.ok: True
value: 3 bar
